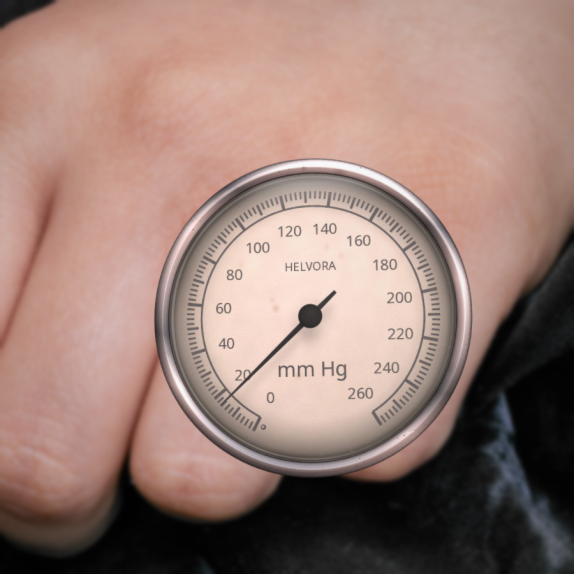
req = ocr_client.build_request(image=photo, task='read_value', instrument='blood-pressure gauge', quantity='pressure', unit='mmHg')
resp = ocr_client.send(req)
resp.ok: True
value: 16 mmHg
